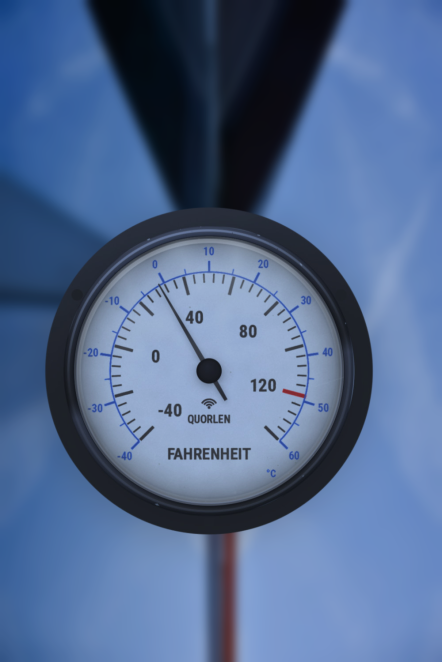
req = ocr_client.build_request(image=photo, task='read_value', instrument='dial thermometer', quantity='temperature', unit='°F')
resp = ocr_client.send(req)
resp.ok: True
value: 30 °F
